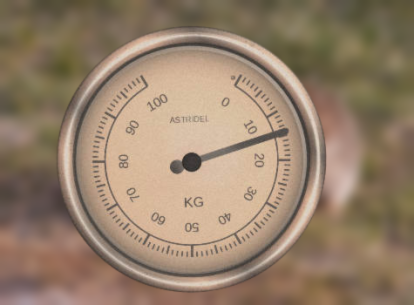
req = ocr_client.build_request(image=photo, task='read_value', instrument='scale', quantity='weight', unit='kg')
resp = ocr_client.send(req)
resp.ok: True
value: 14 kg
